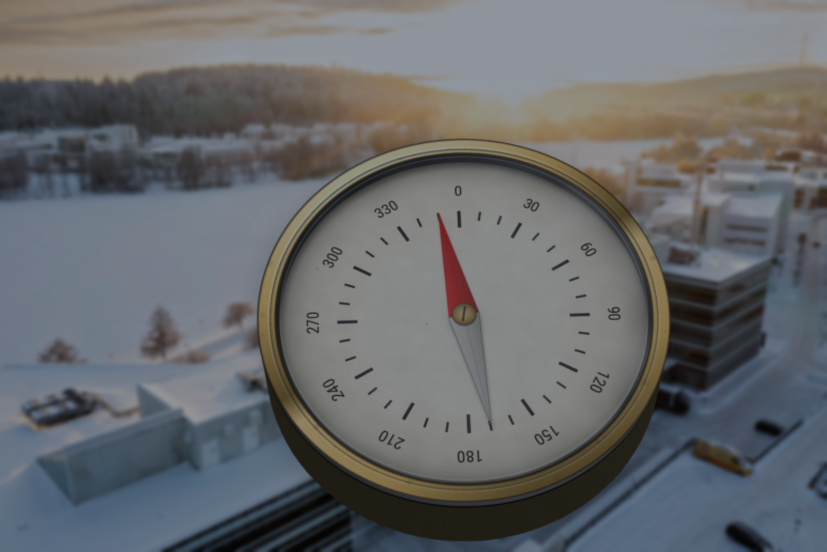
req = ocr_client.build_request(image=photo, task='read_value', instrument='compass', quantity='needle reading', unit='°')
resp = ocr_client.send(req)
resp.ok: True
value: 350 °
